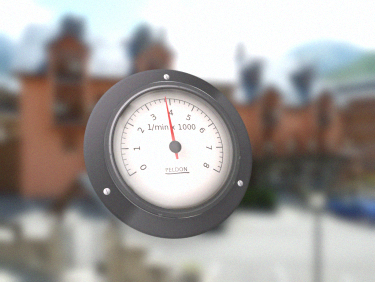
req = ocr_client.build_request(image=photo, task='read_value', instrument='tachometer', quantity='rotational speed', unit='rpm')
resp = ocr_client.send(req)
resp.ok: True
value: 3800 rpm
